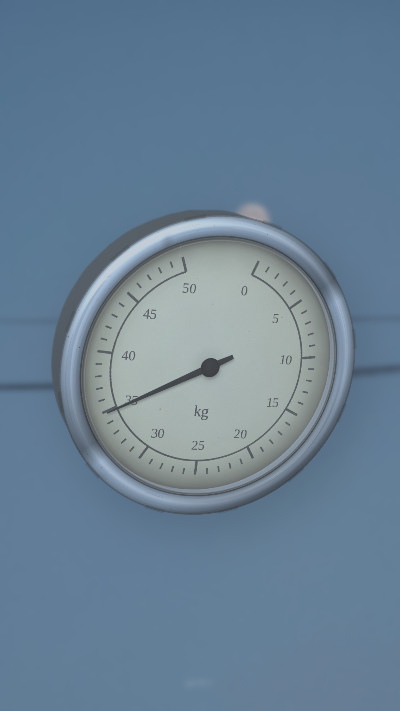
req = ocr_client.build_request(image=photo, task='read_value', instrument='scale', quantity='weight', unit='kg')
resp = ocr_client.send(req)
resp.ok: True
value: 35 kg
